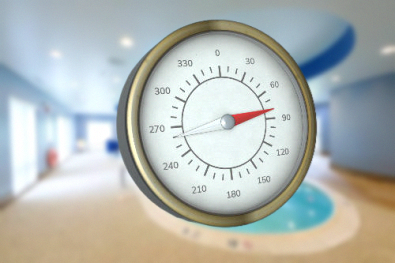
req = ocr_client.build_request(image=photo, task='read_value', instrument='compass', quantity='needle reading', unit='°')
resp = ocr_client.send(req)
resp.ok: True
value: 80 °
